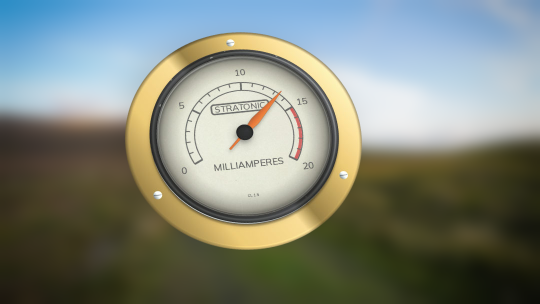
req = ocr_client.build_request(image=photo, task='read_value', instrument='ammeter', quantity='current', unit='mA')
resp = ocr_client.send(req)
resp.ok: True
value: 13.5 mA
